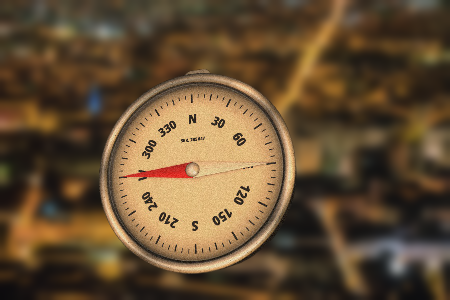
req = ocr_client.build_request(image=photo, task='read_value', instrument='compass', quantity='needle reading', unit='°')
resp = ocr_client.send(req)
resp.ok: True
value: 270 °
